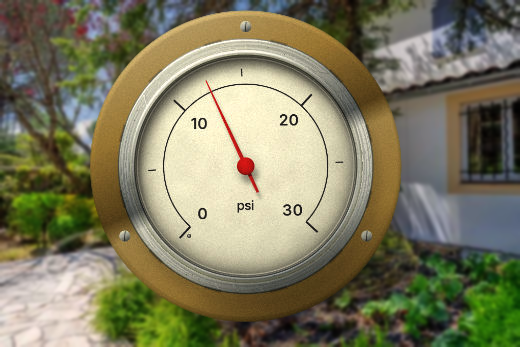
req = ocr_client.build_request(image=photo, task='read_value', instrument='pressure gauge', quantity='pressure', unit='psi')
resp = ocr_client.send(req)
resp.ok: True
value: 12.5 psi
